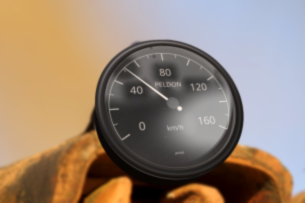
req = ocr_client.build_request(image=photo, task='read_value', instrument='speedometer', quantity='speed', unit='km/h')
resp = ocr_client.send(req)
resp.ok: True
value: 50 km/h
